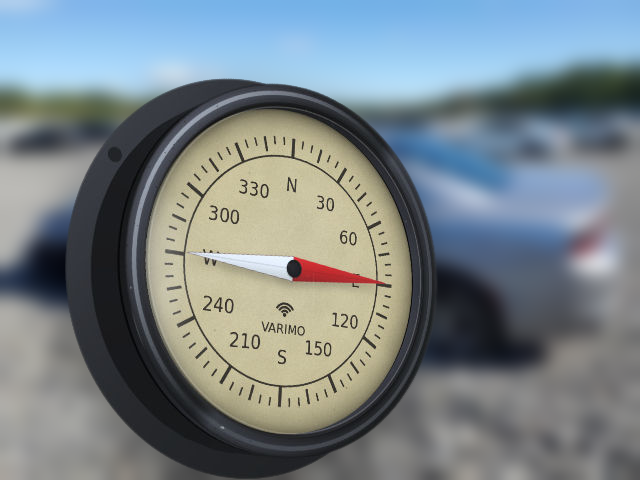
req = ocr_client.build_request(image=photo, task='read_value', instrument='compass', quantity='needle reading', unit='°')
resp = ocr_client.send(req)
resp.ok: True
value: 90 °
